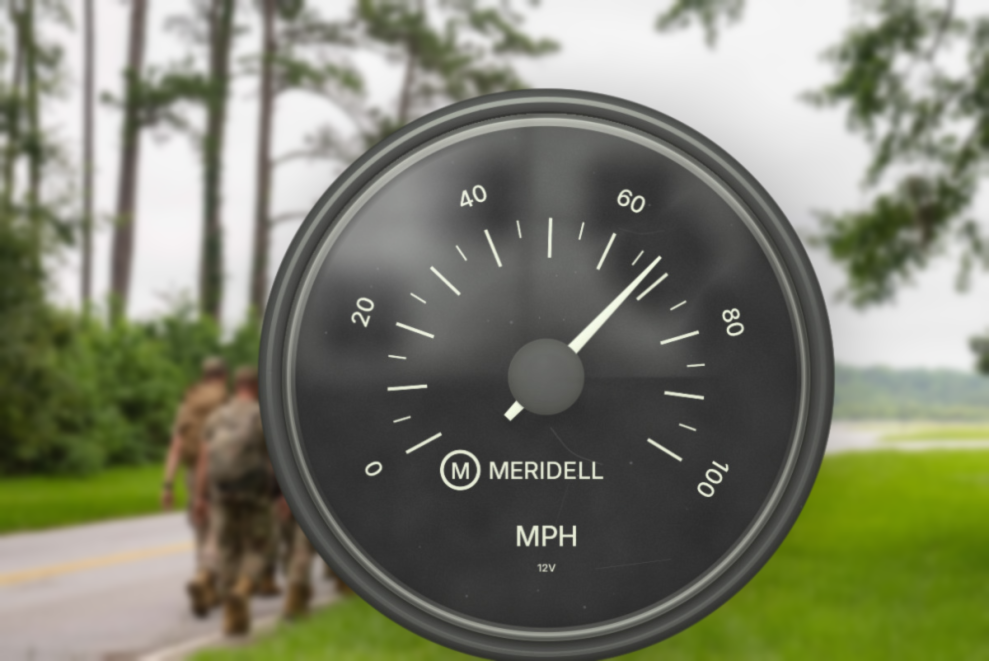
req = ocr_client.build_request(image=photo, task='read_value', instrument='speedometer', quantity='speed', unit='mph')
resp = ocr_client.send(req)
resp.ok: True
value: 67.5 mph
